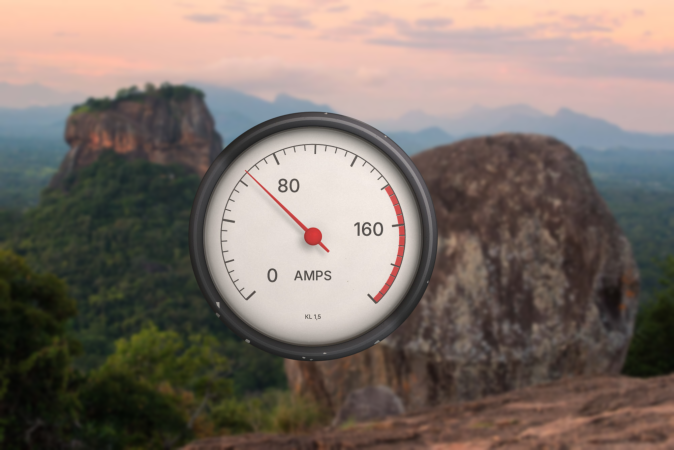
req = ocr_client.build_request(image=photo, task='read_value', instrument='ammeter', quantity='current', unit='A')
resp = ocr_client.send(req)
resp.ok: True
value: 65 A
